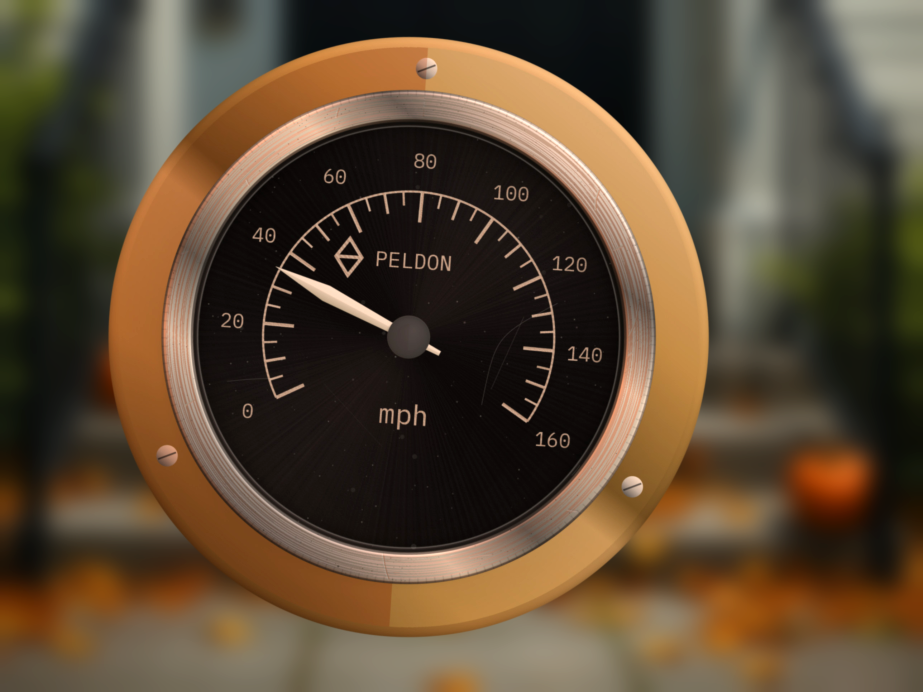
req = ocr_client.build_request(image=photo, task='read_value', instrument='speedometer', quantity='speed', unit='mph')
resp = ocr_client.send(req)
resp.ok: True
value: 35 mph
